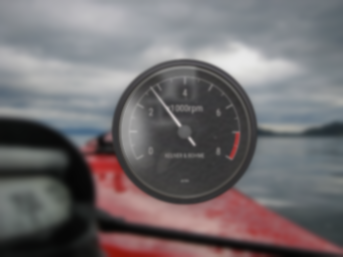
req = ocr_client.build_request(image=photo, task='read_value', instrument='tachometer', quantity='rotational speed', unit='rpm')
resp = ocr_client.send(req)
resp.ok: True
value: 2750 rpm
